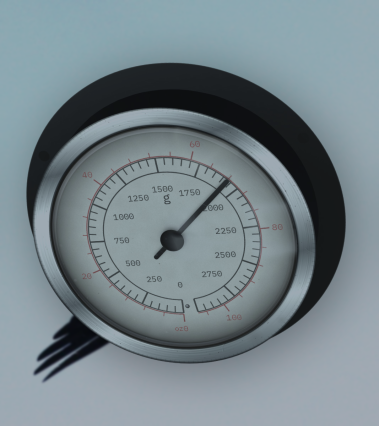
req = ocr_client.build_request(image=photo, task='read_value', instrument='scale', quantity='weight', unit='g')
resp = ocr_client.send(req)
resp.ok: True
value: 1925 g
